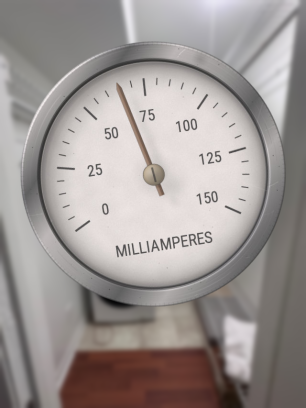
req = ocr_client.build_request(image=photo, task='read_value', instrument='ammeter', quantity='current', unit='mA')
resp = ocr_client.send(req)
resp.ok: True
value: 65 mA
